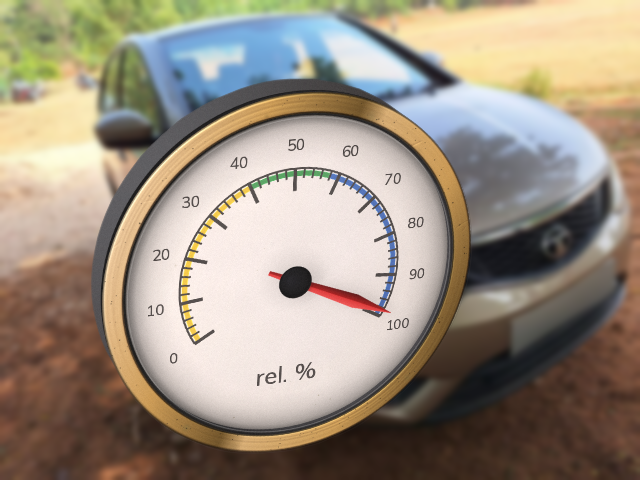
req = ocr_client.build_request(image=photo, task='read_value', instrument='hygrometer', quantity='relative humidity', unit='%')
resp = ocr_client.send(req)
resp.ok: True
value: 98 %
